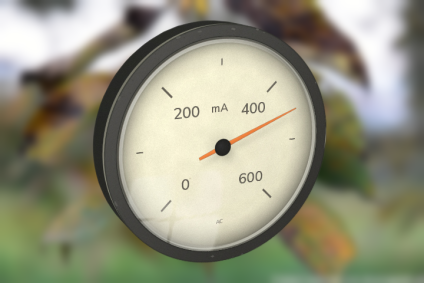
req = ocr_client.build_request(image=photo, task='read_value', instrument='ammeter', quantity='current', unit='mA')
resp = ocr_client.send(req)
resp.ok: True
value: 450 mA
